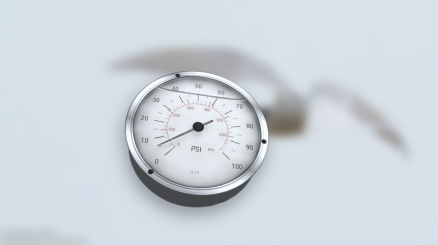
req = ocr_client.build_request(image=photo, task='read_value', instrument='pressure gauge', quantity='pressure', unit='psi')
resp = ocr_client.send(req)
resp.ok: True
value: 5 psi
